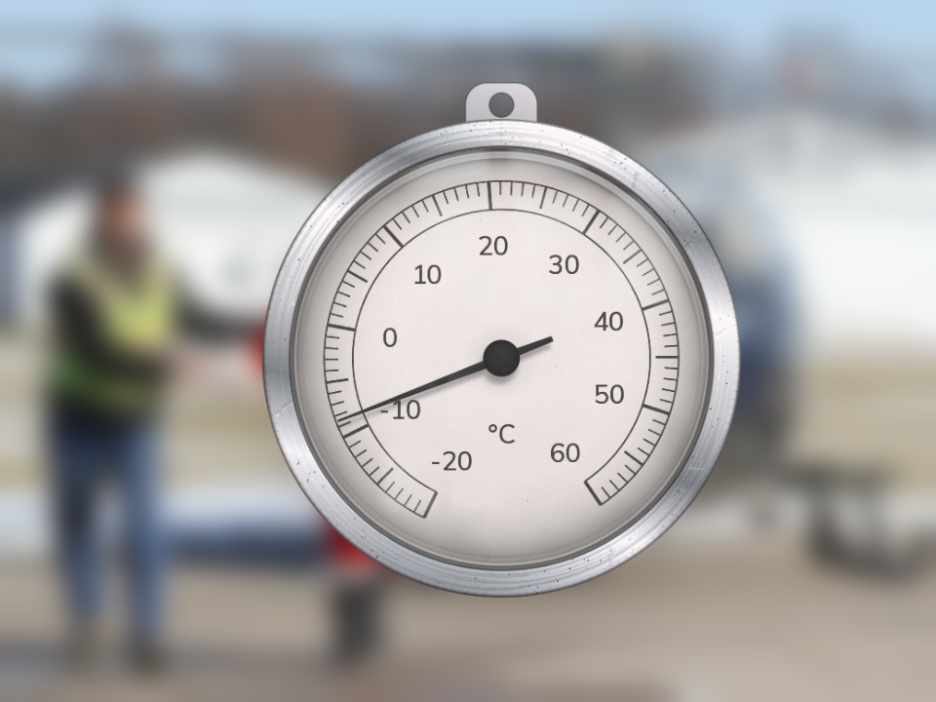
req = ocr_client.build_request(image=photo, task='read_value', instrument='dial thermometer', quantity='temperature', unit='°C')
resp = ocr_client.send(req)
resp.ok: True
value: -8.5 °C
